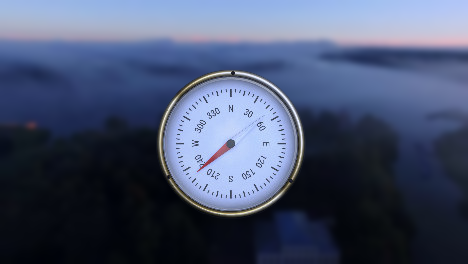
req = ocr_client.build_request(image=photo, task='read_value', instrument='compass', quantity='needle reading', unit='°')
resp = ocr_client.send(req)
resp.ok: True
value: 230 °
